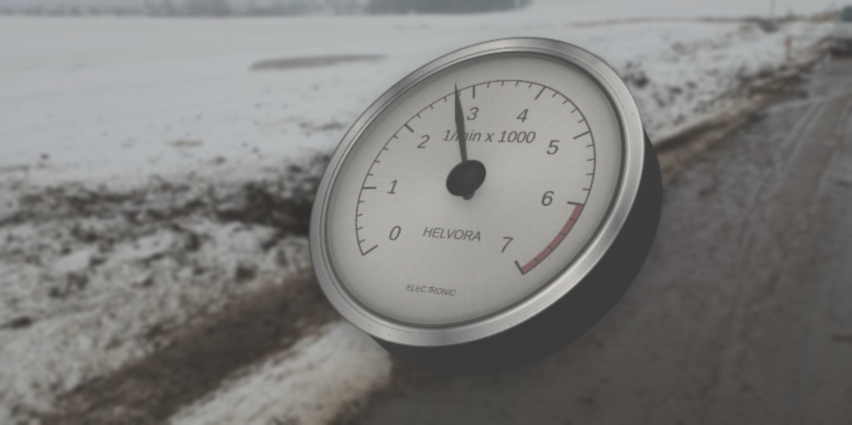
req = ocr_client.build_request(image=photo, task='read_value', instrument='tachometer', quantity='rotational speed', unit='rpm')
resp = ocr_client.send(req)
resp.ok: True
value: 2800 rpm
